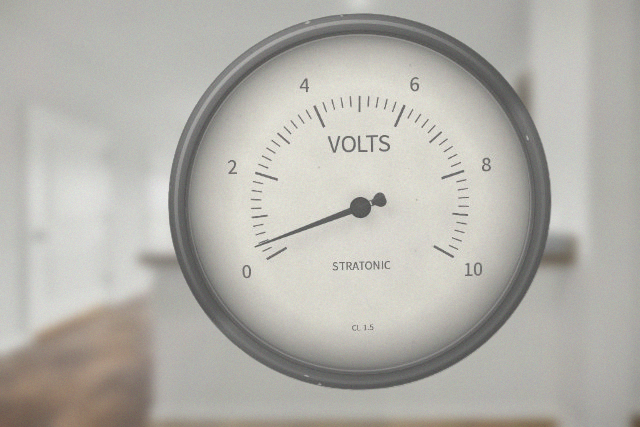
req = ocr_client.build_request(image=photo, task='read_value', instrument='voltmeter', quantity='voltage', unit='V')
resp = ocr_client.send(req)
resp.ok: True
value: 0.4 V
